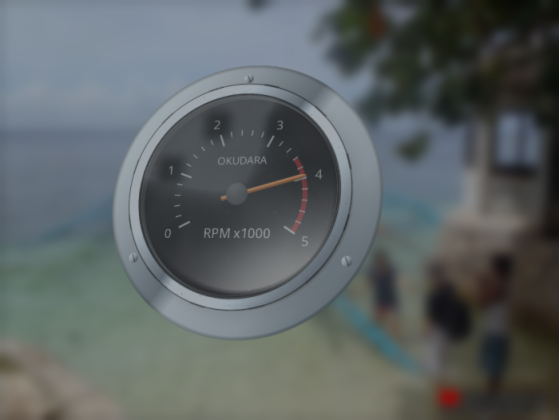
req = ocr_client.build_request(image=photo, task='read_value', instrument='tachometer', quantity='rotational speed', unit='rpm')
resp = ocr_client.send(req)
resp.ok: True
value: 4000 rpm
